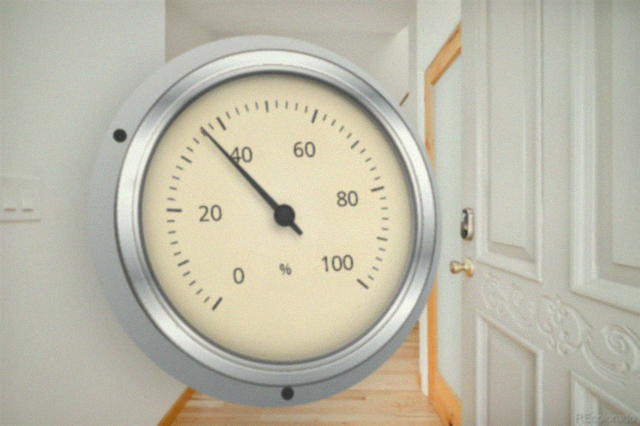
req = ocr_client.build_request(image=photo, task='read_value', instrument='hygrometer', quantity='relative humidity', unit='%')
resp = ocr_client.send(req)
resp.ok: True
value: 36 %
